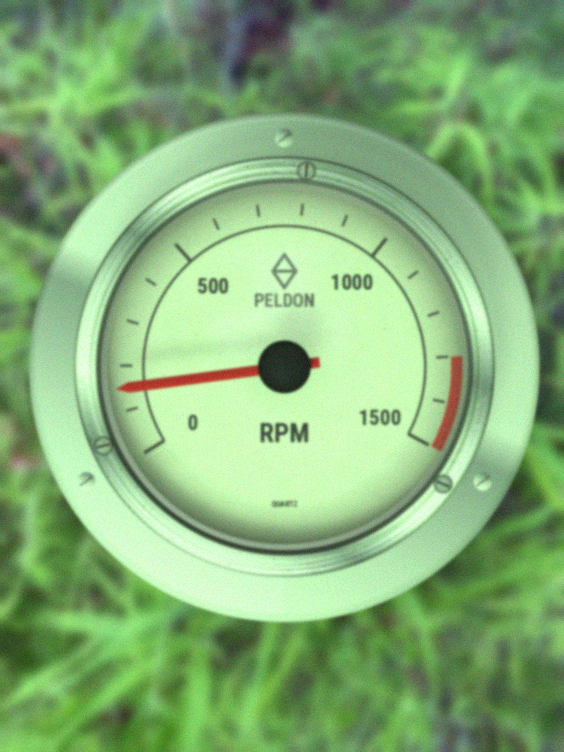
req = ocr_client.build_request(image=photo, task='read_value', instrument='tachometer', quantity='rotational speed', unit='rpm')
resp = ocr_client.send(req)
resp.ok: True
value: 150 rpm
